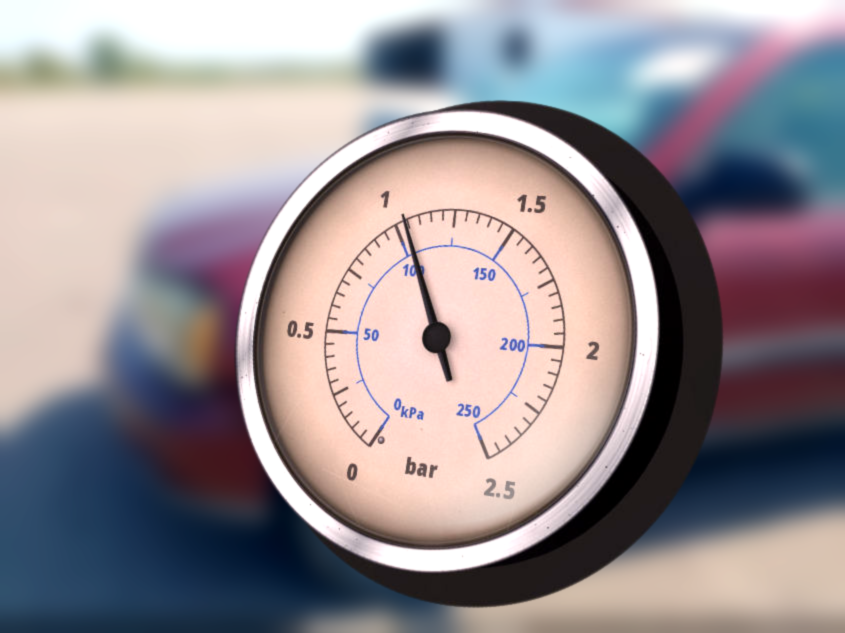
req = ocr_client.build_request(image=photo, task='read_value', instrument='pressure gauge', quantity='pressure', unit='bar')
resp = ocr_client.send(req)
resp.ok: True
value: 1.05 bar
